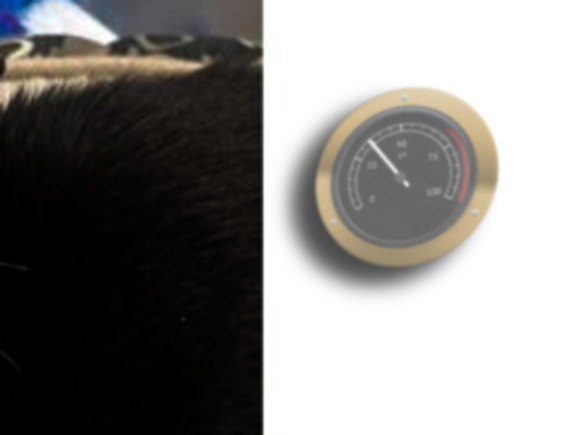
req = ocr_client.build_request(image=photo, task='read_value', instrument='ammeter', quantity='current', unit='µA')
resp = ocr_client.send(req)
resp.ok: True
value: 35 µA
